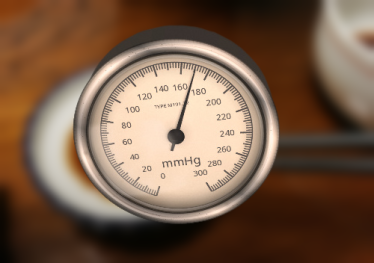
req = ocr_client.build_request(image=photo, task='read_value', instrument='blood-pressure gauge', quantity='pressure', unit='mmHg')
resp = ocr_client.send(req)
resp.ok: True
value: 170 mmHg
